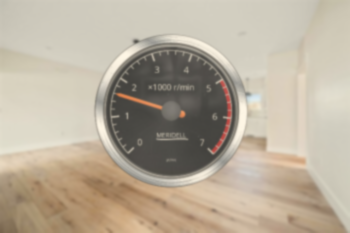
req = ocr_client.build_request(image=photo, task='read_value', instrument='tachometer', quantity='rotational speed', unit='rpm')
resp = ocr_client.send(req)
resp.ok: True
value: 1600 rpm
